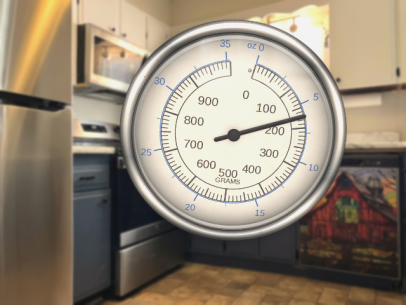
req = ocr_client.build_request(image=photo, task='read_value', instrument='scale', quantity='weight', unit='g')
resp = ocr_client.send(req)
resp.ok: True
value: 170 g
